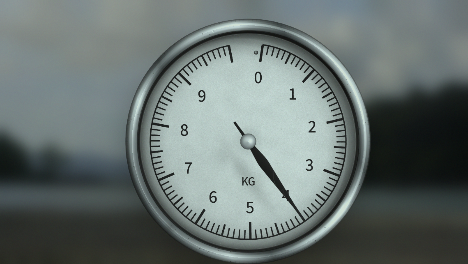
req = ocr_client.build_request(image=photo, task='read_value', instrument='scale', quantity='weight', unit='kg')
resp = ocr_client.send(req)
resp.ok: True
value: 4 kg
